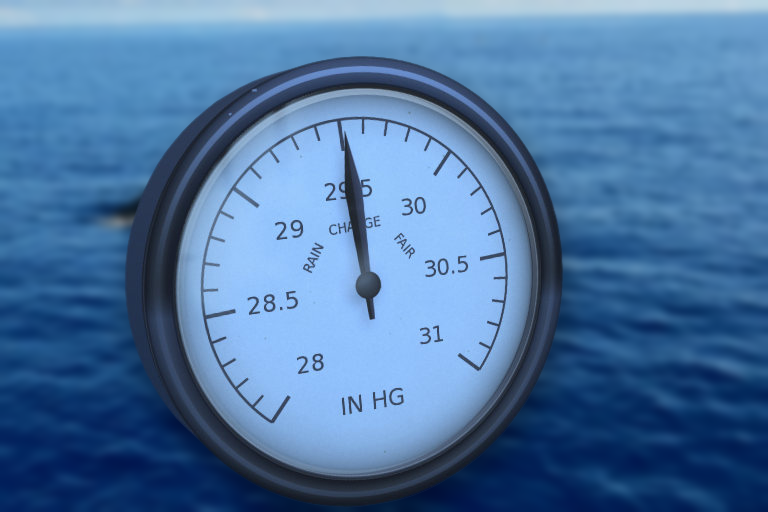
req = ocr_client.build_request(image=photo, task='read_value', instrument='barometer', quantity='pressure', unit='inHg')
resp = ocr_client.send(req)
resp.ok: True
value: 29.5 inHg
